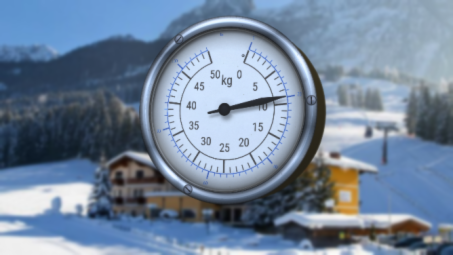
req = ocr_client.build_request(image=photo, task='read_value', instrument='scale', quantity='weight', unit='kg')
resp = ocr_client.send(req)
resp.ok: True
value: 9 kg
